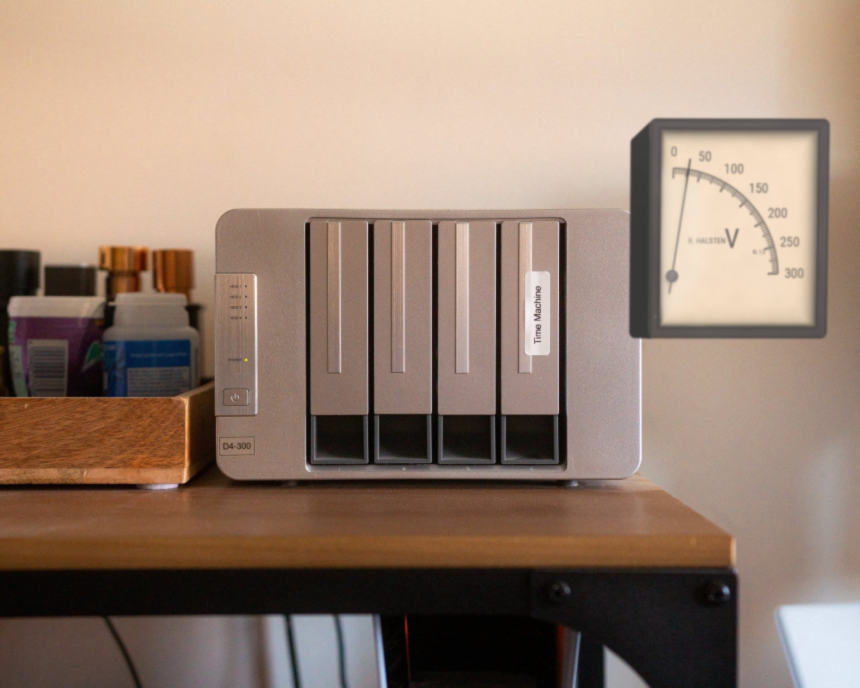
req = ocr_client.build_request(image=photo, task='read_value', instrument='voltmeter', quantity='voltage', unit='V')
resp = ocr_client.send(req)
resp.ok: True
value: 25 V
